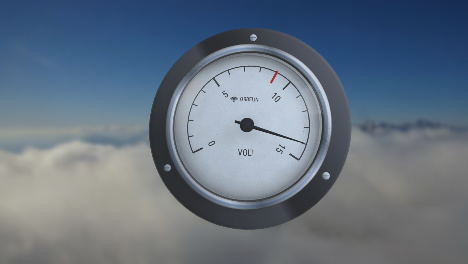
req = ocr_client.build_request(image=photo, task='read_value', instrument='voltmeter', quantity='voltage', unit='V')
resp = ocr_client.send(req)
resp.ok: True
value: 14 V
